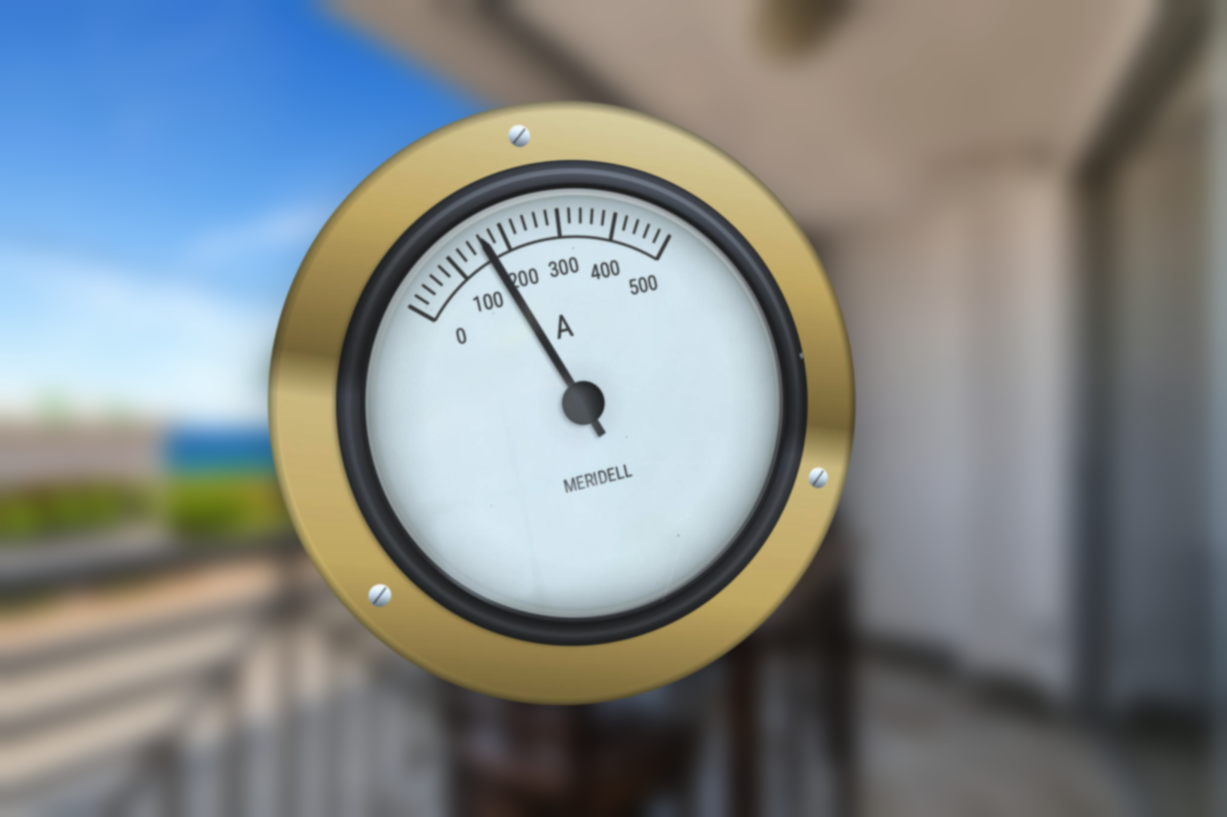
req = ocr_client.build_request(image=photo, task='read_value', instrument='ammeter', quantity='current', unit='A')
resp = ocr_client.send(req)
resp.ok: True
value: 160 A
